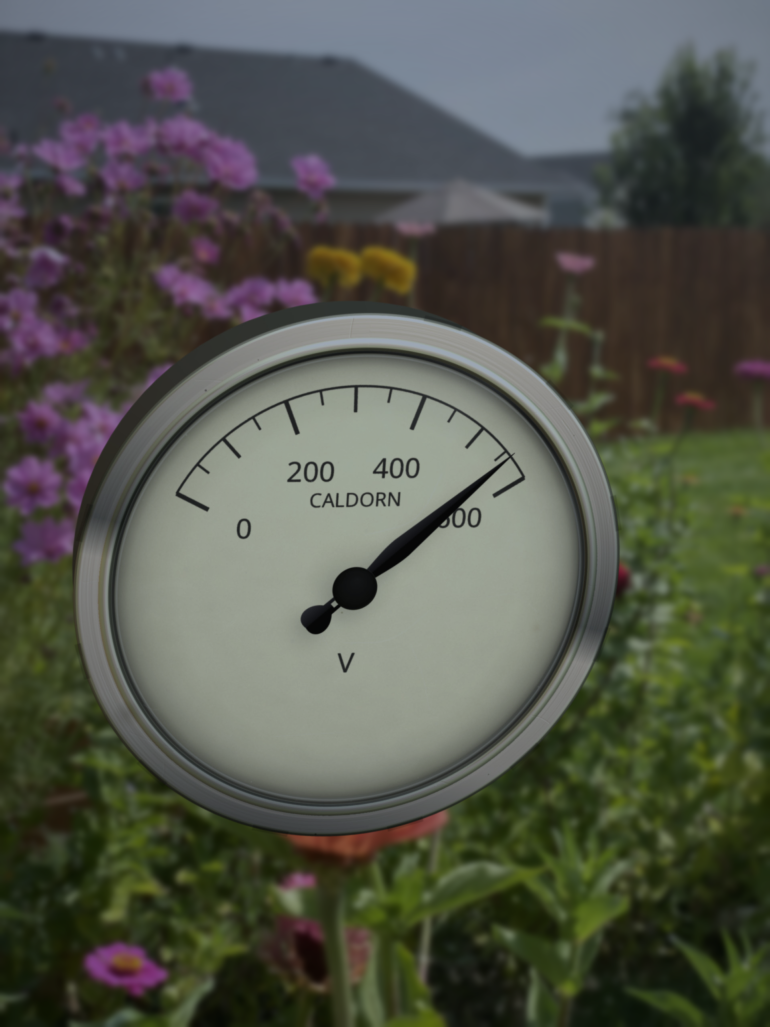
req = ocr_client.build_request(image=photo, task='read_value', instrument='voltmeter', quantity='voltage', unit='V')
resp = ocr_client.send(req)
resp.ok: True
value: 550 V
